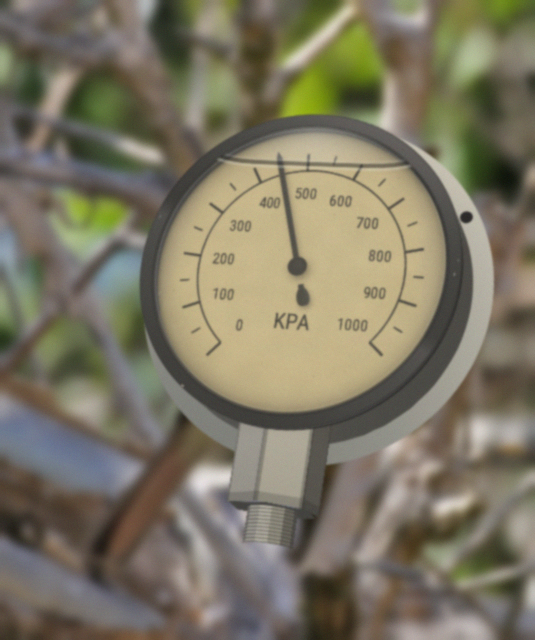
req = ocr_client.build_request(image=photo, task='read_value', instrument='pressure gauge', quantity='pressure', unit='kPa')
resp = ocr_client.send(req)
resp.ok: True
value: 450 kPa
